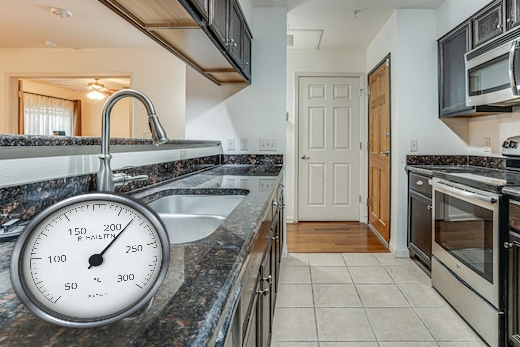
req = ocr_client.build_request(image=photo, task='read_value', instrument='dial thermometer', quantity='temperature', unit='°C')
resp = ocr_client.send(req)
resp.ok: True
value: 215 °C
